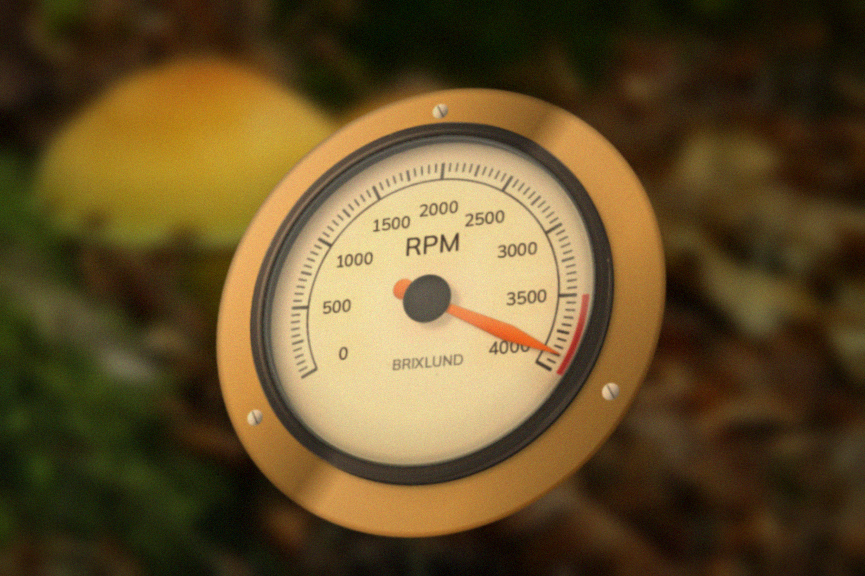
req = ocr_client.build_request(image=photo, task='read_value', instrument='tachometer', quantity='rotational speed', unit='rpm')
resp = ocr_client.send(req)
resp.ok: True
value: 3900 rpm
